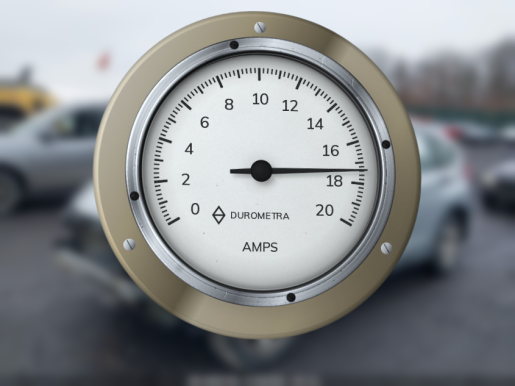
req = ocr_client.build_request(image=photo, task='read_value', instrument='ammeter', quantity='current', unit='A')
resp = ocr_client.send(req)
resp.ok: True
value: 17.4 A
